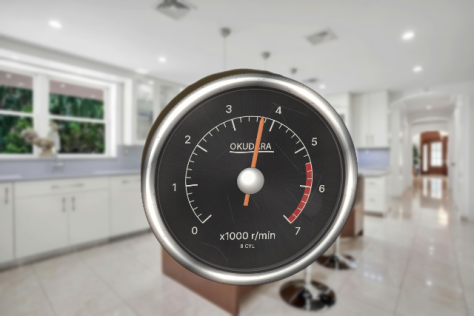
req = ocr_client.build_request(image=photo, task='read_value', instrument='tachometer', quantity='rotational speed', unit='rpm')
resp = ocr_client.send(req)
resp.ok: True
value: 3700 rpm
